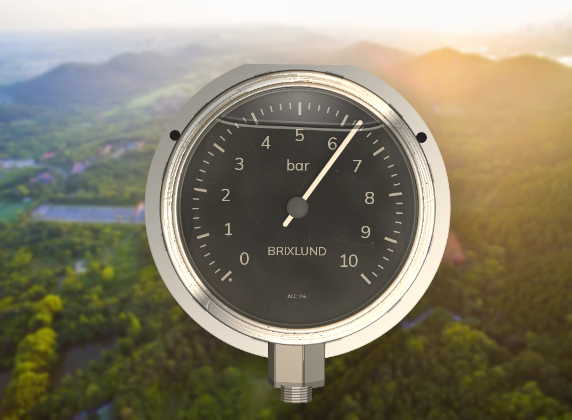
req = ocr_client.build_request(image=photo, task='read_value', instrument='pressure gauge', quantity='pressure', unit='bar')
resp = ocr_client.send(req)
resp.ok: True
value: 6.3 bar
